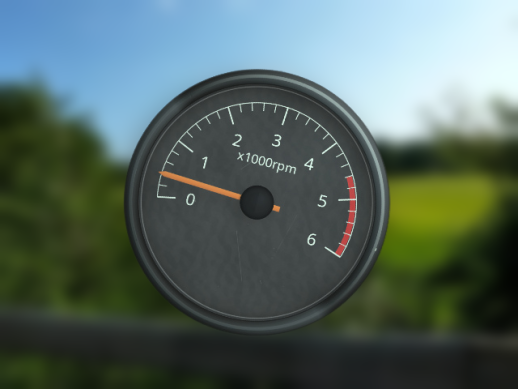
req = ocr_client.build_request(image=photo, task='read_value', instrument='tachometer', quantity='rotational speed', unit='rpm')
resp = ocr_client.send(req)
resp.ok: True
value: 400 rpm
